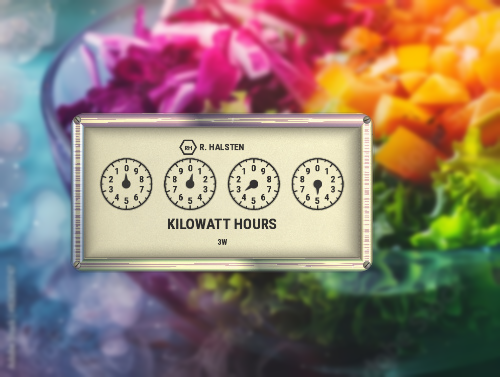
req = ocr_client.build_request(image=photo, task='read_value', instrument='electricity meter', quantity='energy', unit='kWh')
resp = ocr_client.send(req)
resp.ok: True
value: 35 kWh
